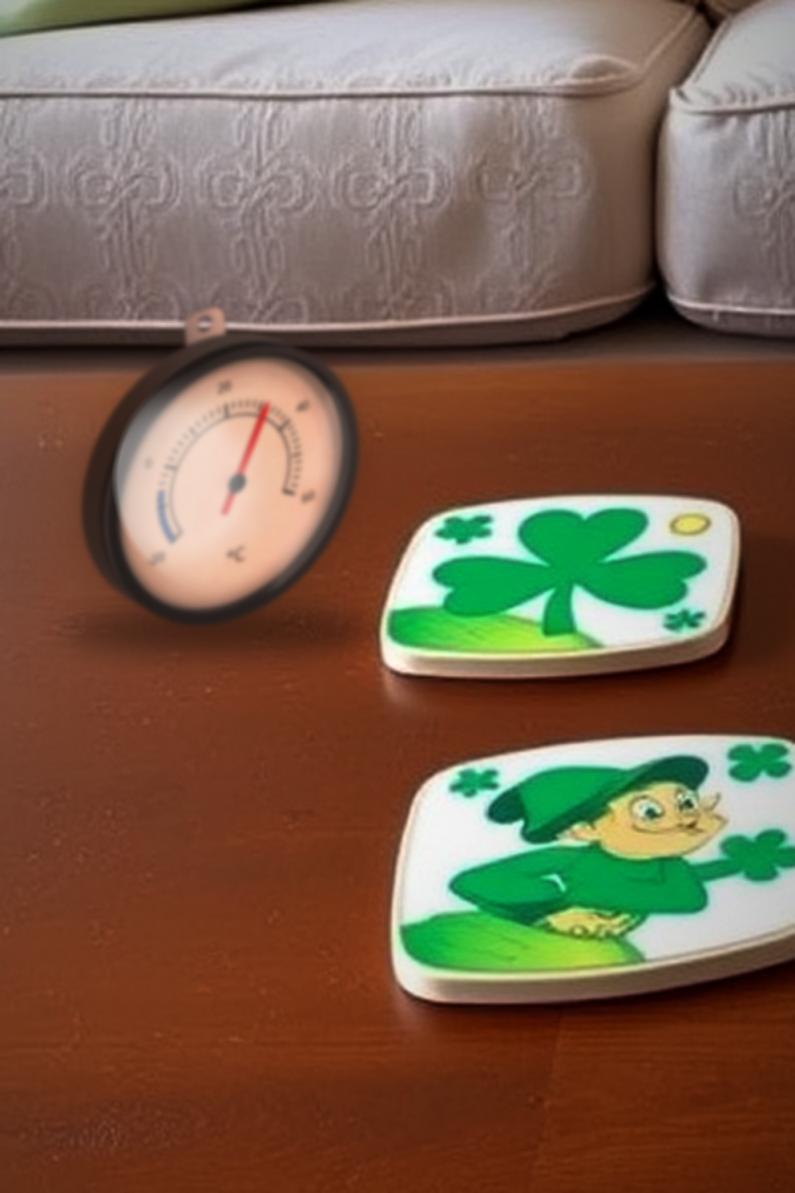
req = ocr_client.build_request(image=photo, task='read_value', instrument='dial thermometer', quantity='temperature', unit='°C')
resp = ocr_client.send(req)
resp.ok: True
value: 30 °C
